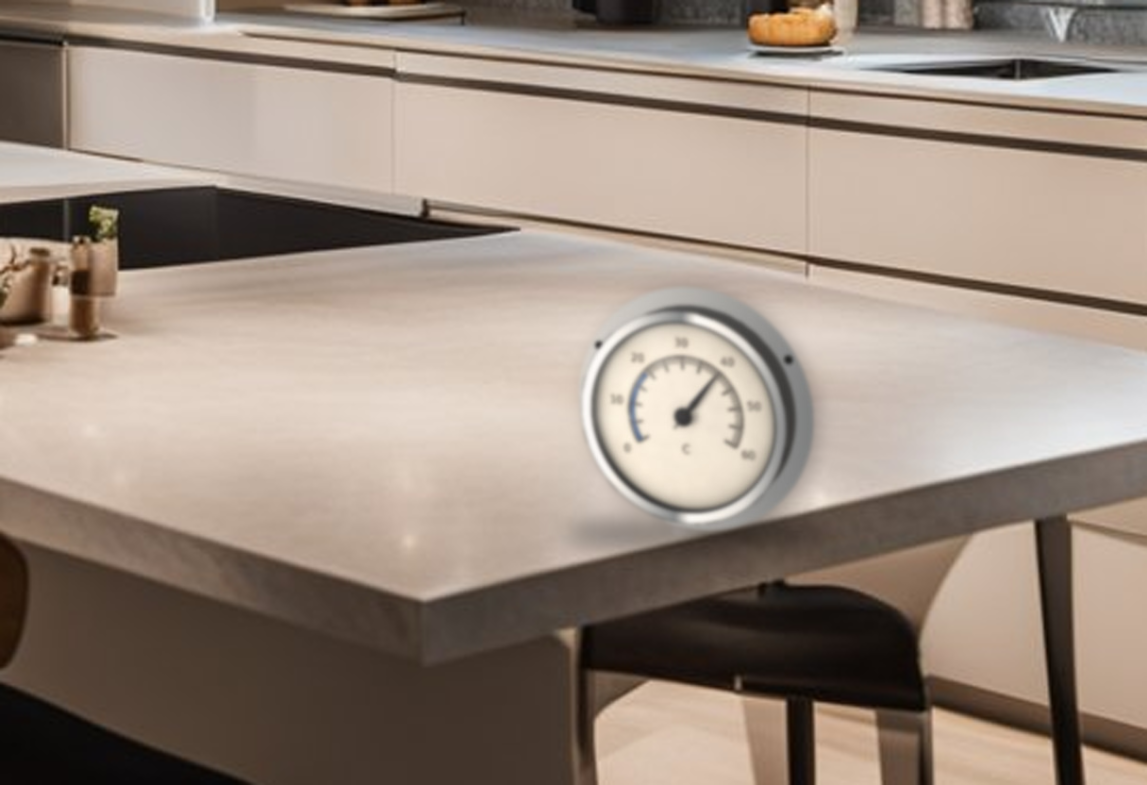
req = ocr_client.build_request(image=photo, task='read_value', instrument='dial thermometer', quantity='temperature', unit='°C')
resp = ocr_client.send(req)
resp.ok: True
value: 40 °C
